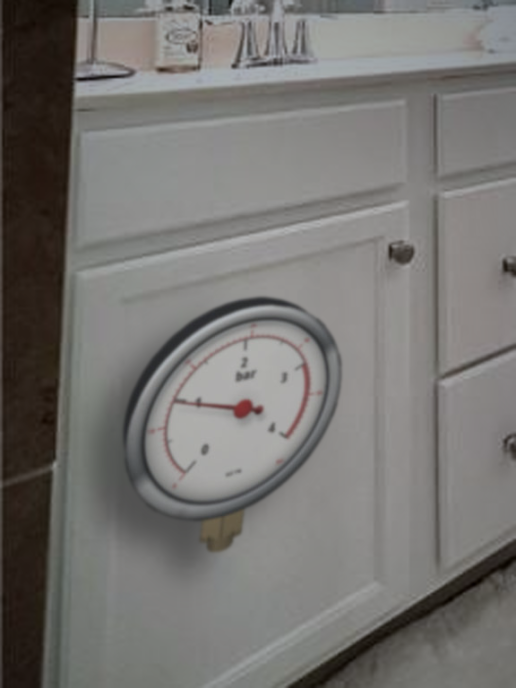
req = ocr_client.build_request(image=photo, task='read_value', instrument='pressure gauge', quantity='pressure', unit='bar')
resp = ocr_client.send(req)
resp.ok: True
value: 1 bar
